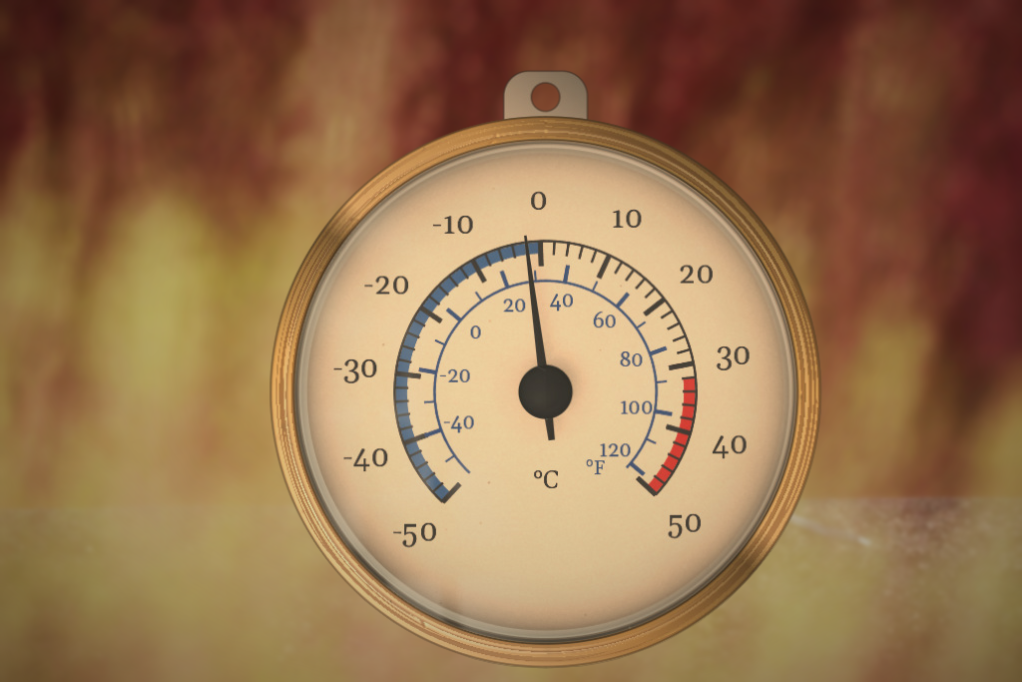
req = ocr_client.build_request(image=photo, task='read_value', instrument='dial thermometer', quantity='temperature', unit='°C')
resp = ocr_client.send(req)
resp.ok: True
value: -2 °C
